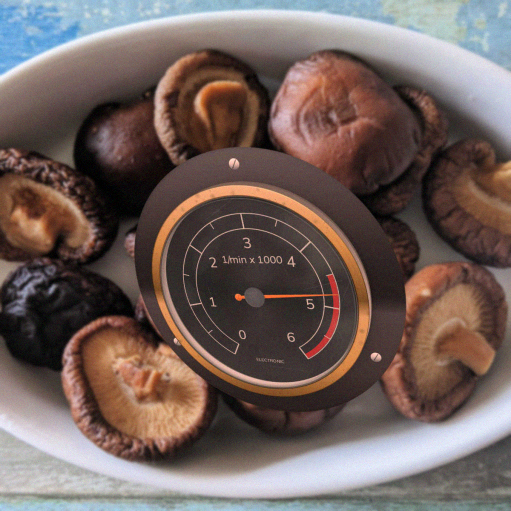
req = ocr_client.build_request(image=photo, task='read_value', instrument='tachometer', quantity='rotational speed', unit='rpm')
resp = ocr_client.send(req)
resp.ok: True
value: 4750 rpm
